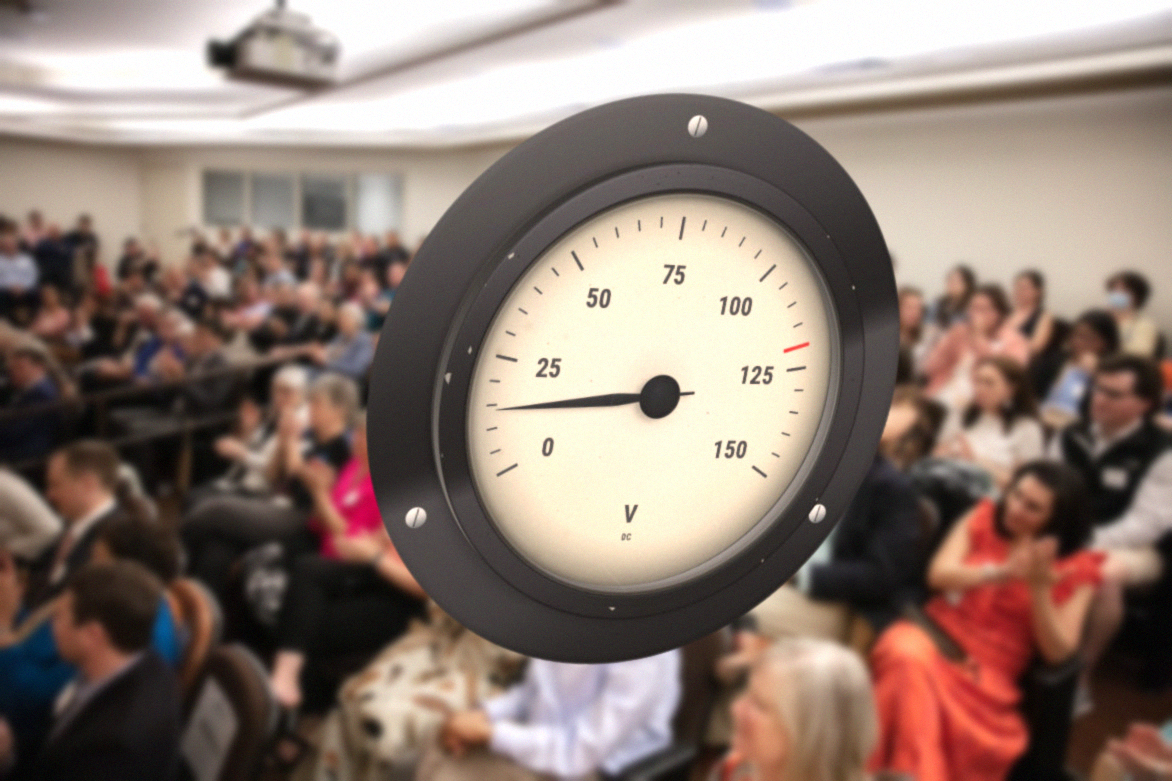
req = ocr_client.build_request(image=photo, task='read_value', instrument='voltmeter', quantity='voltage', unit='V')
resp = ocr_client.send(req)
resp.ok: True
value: 15 V
